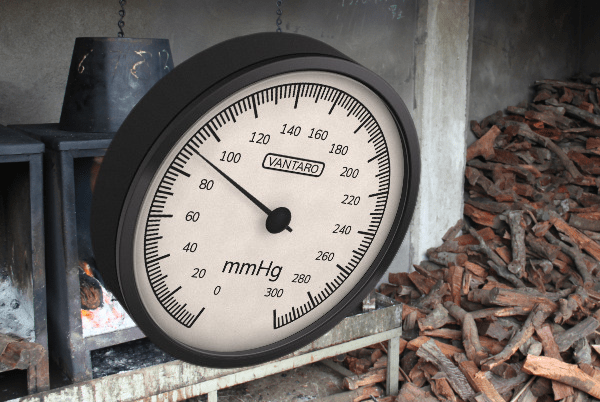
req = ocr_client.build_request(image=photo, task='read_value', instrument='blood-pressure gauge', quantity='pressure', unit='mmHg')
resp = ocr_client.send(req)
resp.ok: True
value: 90 mmHg
